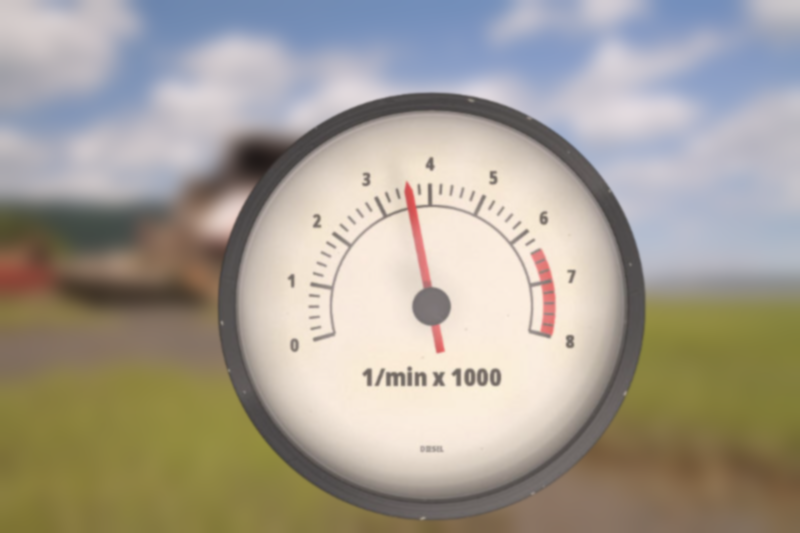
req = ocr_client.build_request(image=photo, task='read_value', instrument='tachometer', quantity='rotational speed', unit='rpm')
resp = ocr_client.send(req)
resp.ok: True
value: 3600 rpm
